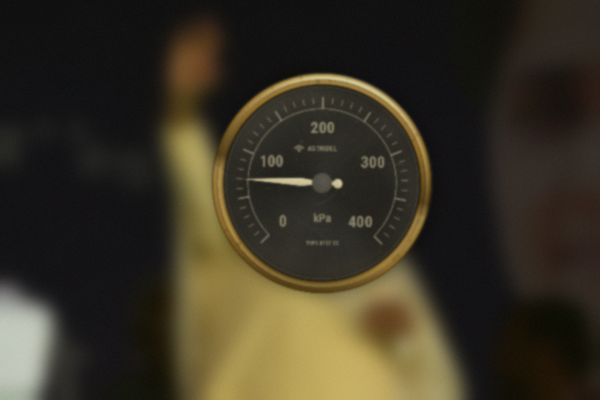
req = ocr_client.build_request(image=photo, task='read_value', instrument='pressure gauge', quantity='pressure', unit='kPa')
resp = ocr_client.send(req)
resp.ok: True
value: 70 kPa
